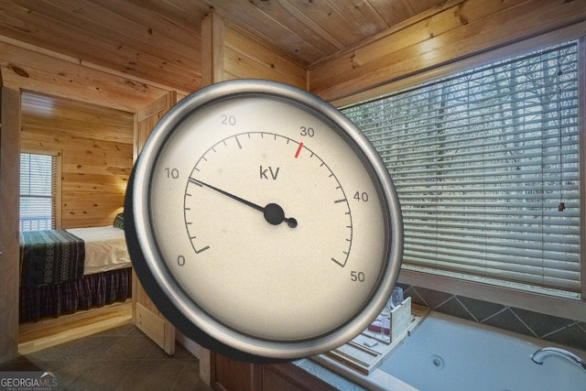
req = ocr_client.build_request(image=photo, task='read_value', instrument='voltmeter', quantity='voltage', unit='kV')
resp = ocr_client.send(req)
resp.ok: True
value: 10 kV
